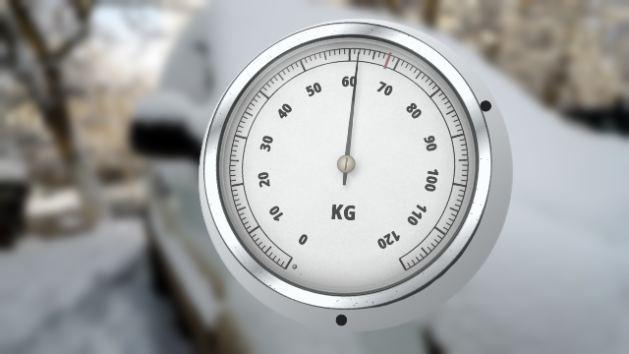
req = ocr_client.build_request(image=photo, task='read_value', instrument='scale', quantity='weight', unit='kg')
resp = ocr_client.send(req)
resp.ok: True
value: 62 kg
